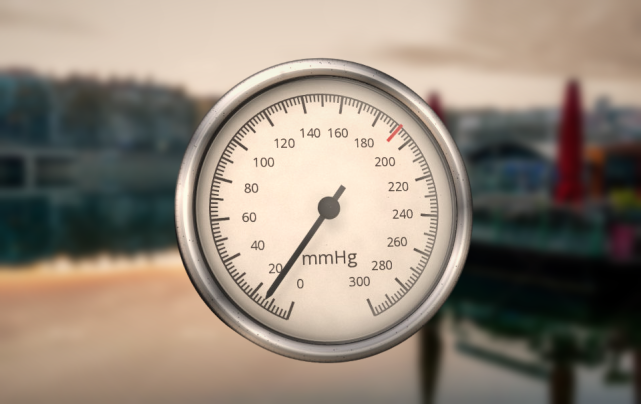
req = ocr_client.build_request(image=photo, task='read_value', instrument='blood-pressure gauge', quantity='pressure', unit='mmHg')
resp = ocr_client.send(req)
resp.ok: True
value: 14 mmHg
